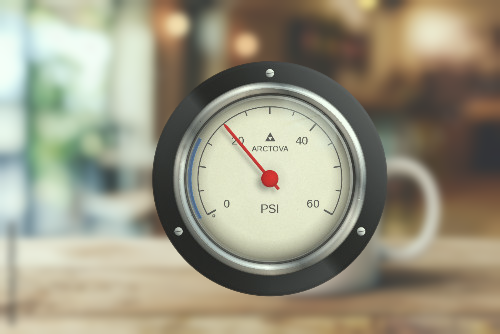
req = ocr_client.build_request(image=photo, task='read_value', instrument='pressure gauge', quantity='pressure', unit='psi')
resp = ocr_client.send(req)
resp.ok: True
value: 20 psi
